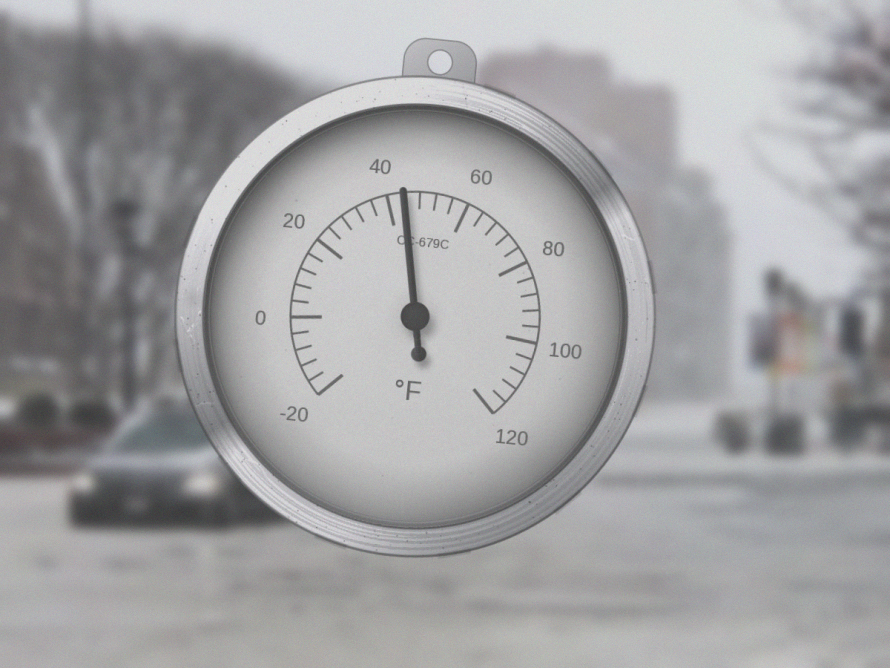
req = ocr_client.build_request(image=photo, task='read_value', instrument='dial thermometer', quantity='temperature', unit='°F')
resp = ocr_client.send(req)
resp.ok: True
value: 44 °F
